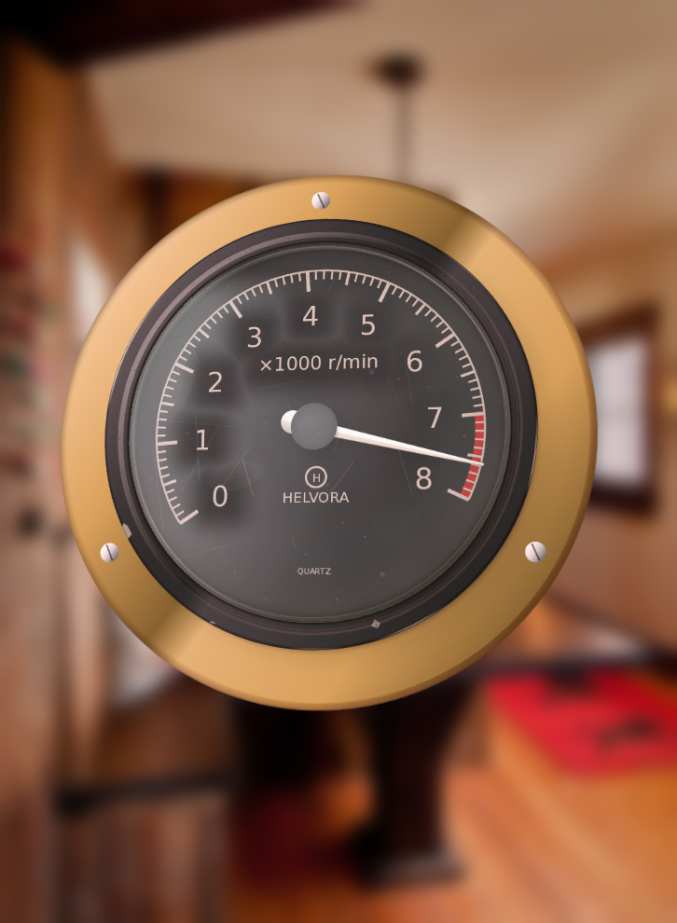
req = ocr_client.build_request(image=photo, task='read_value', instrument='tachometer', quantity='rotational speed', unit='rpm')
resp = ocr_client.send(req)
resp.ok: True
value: 7600 rpm
